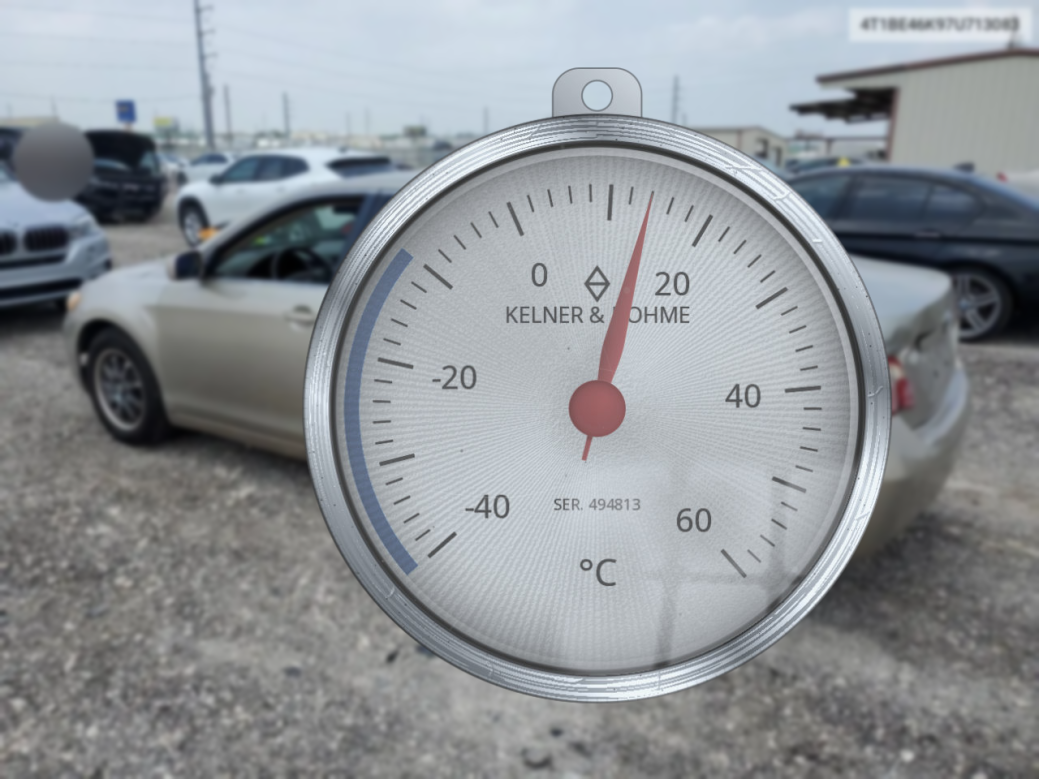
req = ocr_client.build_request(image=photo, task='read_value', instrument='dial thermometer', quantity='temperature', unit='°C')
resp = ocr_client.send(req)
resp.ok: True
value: 14 °C
